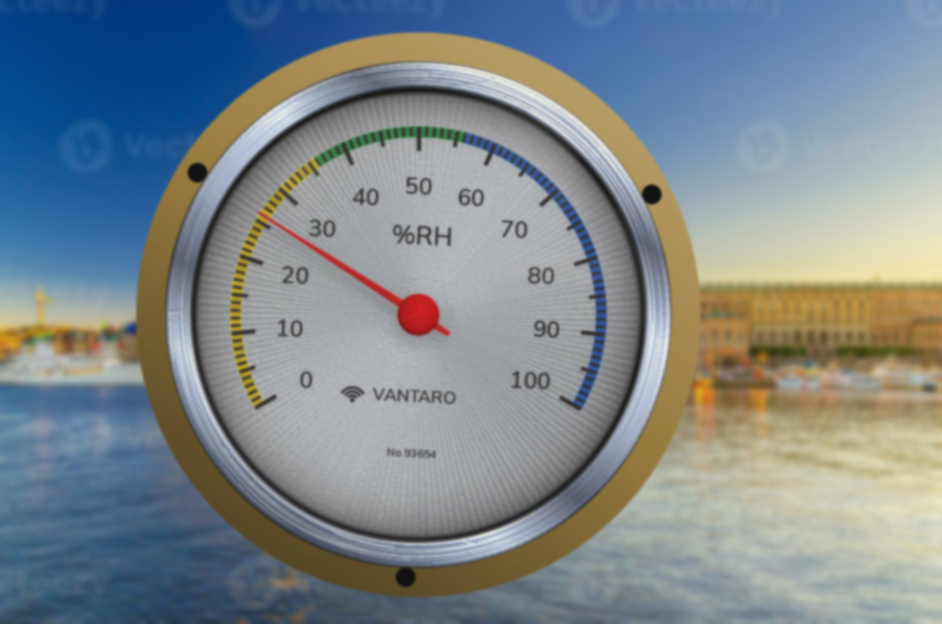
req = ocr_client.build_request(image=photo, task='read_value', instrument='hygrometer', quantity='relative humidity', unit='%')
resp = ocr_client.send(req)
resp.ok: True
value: 26 %
